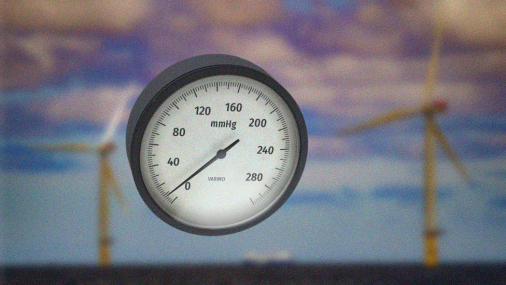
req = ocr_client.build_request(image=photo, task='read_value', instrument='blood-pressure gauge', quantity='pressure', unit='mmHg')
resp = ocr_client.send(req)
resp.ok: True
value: 10 mmHg
